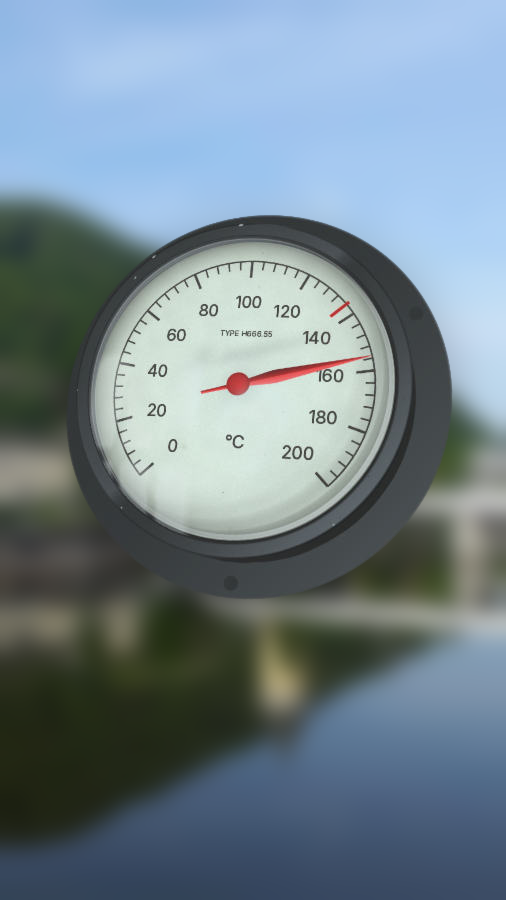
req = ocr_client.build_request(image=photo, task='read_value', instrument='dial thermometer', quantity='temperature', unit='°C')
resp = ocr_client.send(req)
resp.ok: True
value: 156 °C
